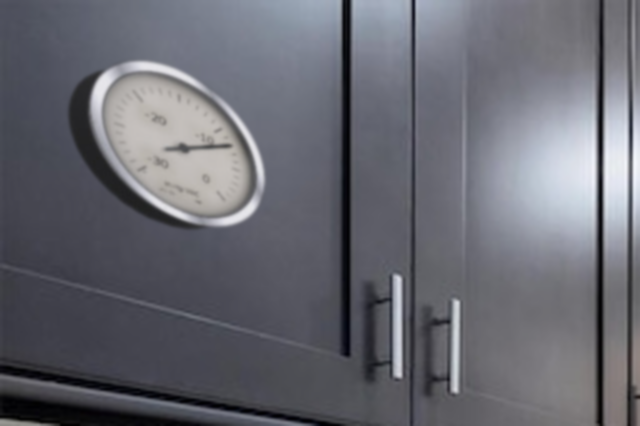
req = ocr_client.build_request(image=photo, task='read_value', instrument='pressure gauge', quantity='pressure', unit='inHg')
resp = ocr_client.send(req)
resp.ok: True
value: -8 inHg
